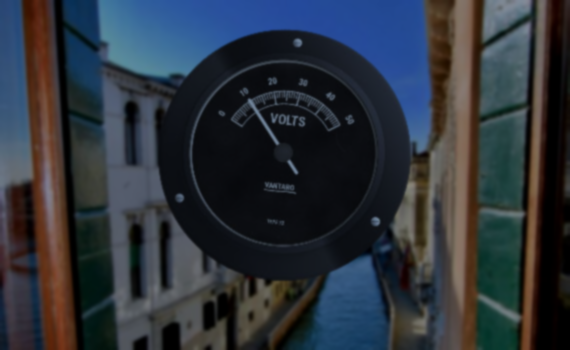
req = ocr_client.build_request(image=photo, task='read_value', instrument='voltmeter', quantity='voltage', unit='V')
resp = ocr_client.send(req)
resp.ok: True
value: 10 V
